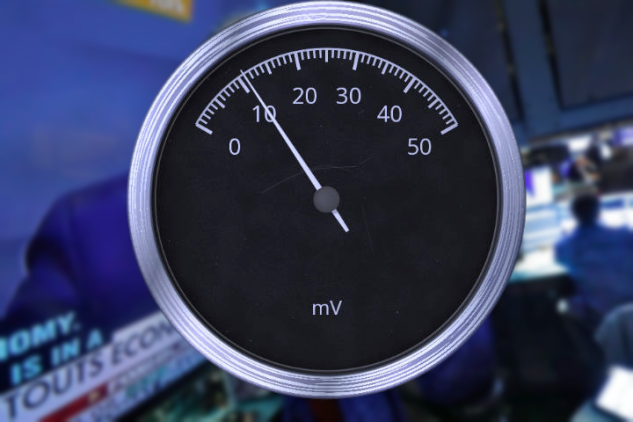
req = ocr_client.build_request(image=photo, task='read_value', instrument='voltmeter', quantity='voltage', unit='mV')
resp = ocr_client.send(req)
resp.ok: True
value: 11 mV
